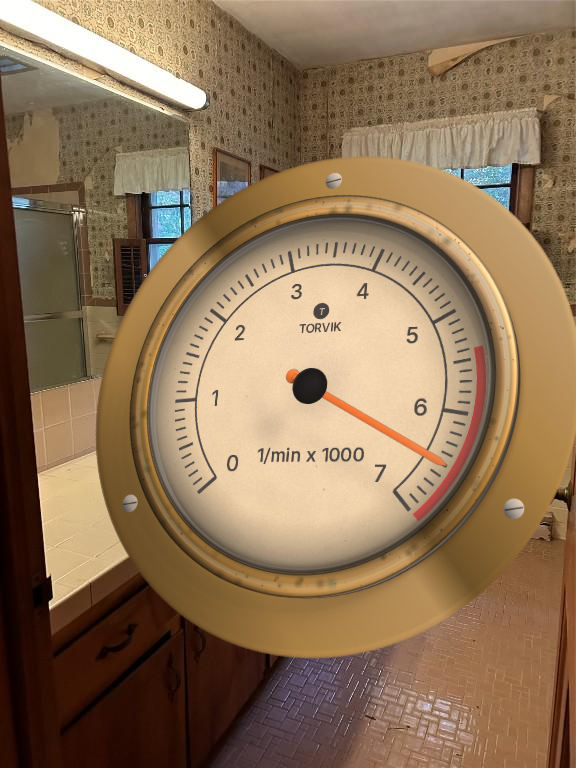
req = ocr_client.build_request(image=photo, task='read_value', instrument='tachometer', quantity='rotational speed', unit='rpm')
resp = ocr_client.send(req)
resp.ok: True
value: 6500 rpm
